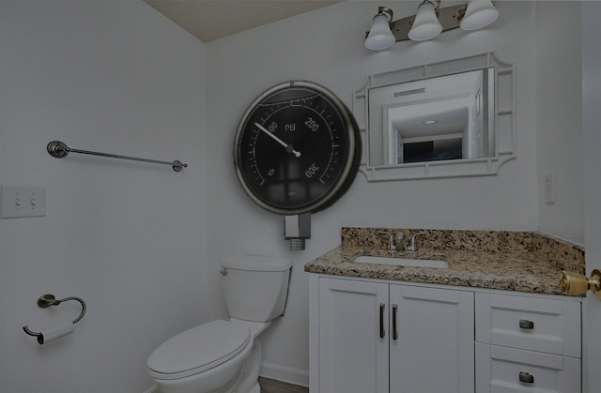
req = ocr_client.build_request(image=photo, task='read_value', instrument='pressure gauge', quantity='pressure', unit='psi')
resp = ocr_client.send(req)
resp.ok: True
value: 90 psi
